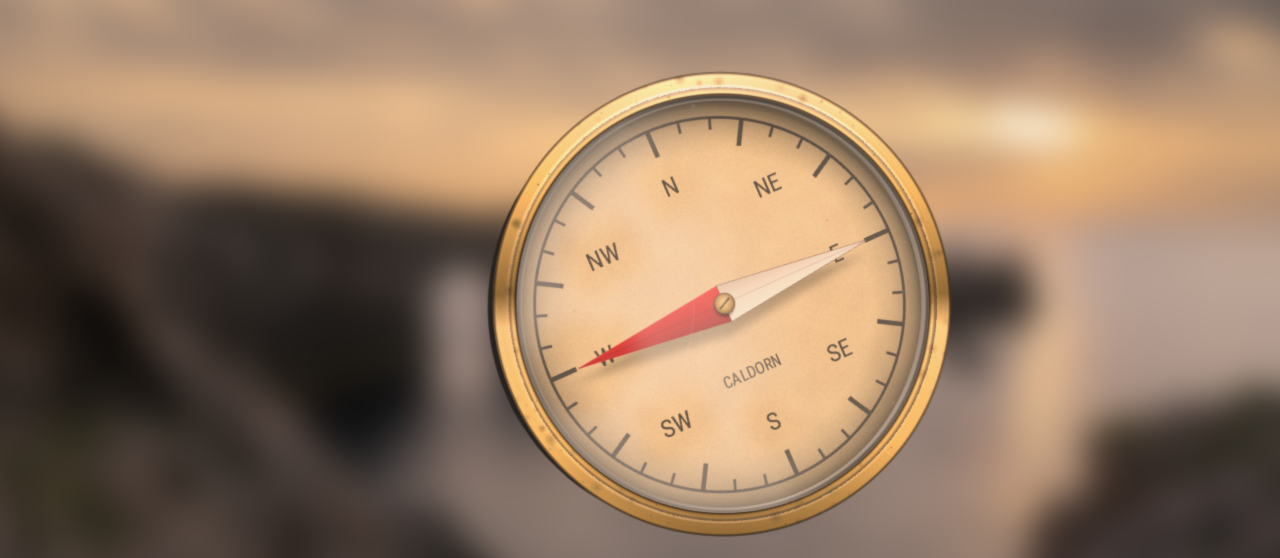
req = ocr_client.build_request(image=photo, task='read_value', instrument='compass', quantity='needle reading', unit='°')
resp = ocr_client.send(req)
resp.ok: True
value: 270 °
